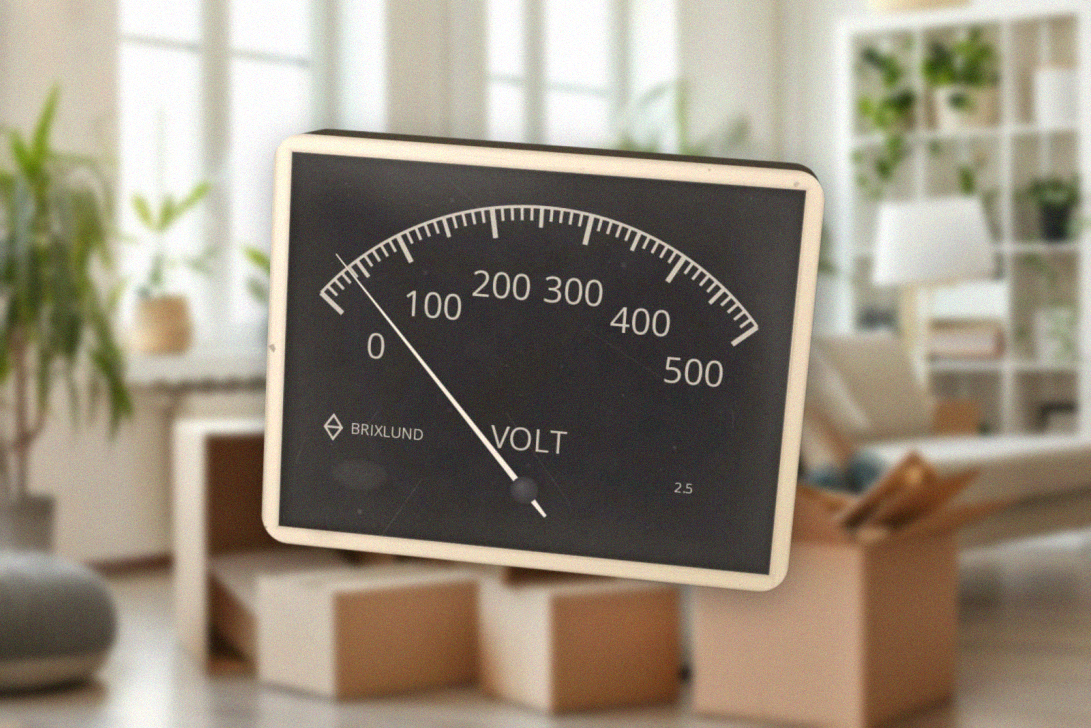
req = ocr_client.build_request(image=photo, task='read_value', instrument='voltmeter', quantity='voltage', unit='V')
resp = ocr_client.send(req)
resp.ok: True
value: 40 V
